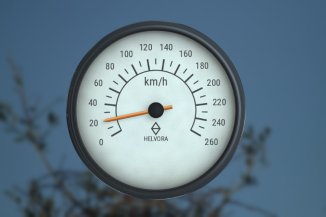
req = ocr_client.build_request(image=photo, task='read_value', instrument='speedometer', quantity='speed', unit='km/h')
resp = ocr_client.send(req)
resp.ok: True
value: 20 km/h
